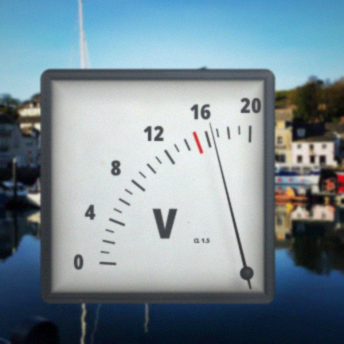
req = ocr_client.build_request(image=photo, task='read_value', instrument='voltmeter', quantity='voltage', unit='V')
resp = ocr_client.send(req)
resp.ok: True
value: 16.5 V
